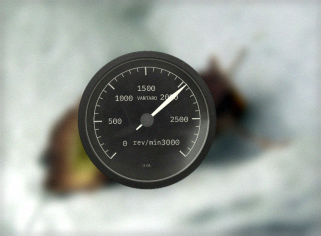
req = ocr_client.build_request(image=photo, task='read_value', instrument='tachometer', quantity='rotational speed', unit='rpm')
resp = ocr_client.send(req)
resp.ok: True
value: 2050 rpm
